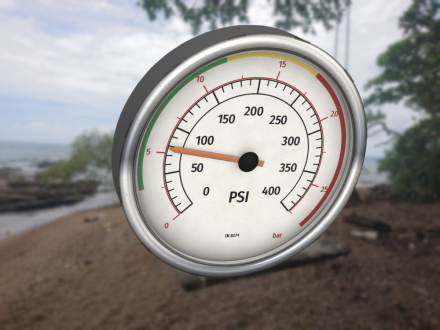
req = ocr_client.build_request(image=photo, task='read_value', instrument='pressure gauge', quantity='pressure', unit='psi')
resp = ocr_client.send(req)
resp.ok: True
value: 80 psi
